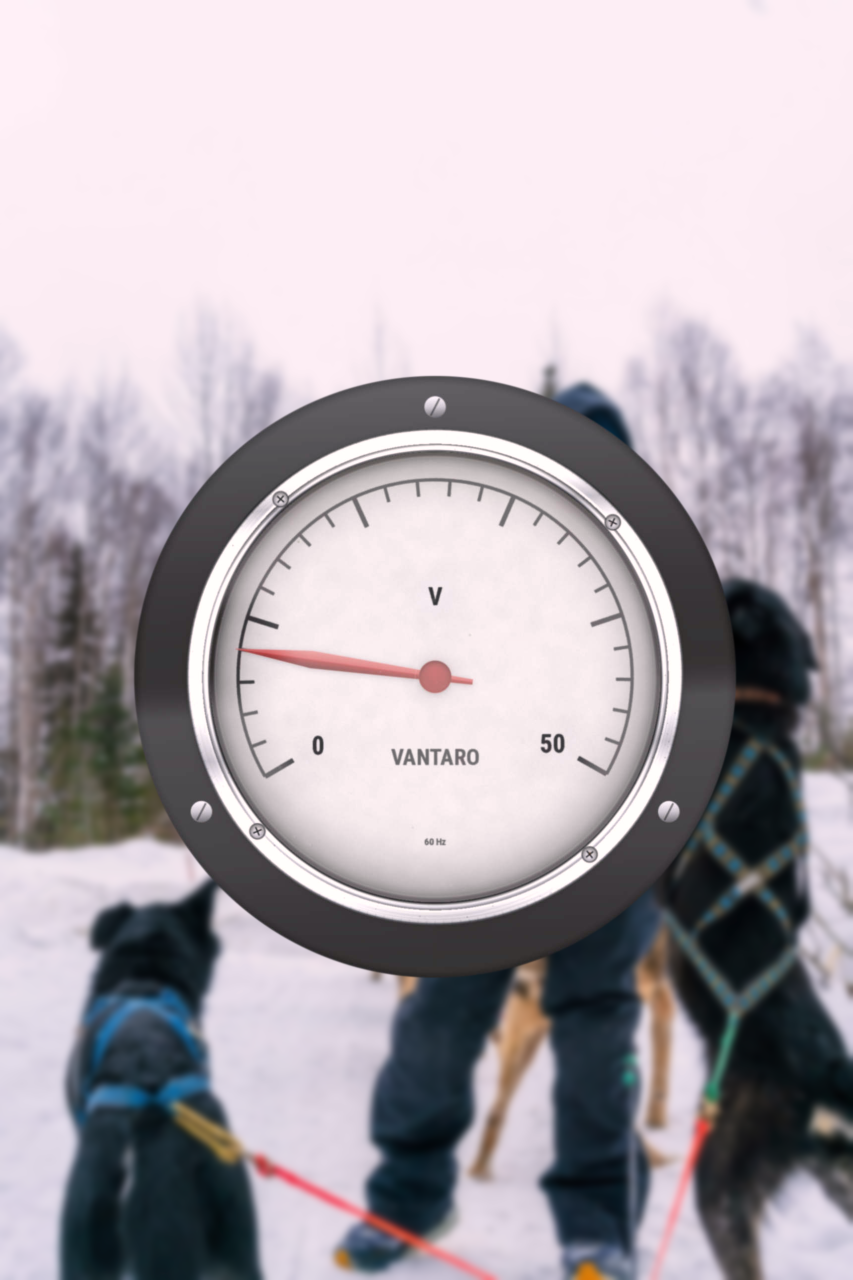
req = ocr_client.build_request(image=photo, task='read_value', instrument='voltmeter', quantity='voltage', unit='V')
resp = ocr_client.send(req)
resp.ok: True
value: 8 V
